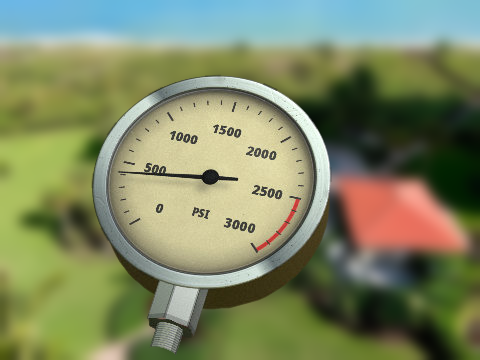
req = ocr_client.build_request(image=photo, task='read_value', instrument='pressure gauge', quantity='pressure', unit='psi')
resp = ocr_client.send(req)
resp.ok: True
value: 400 psi
